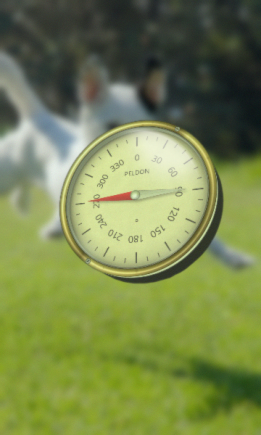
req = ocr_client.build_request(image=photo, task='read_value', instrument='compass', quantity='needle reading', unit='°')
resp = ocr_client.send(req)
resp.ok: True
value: 270 °
